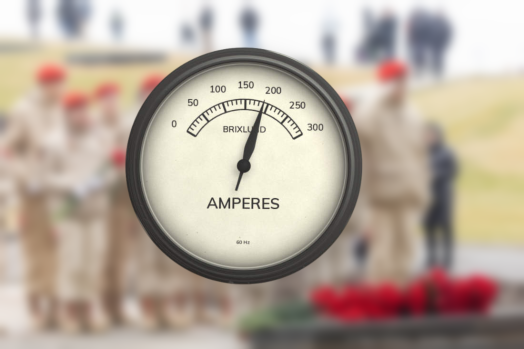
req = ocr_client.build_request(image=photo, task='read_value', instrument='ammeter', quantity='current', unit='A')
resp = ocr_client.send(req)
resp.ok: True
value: 190 A
